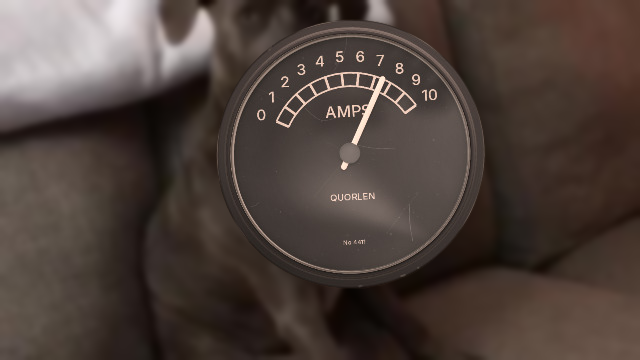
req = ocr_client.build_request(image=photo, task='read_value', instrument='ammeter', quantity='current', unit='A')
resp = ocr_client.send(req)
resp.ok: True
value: 7.5 A
